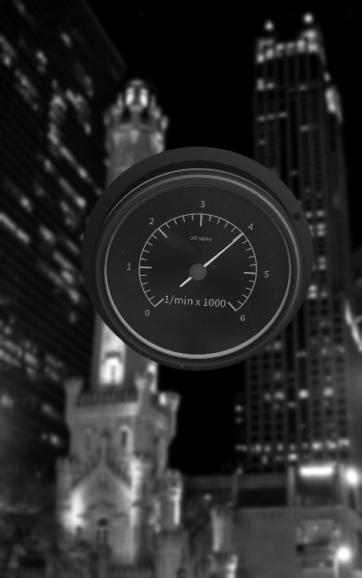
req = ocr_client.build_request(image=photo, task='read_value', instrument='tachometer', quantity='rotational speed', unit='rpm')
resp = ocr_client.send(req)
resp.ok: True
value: 4000 rpm
